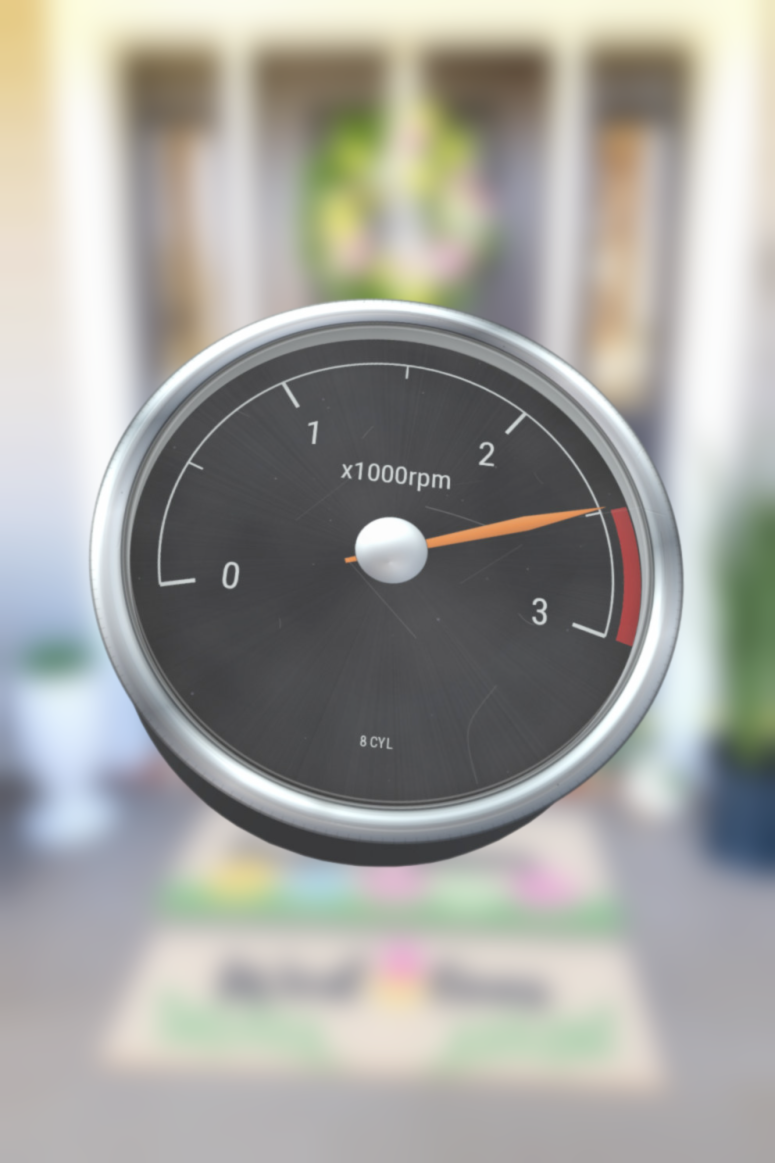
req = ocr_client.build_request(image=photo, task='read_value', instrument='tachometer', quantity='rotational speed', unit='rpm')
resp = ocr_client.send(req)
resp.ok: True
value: 2500 rpm
